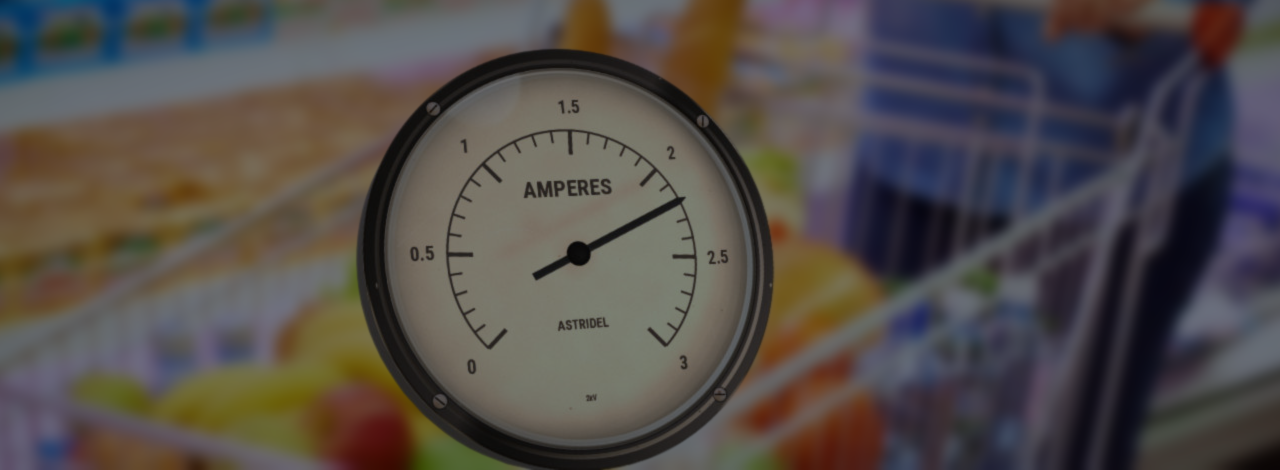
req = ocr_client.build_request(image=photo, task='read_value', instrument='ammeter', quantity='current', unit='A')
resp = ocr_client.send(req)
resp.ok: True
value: 2.2 A
